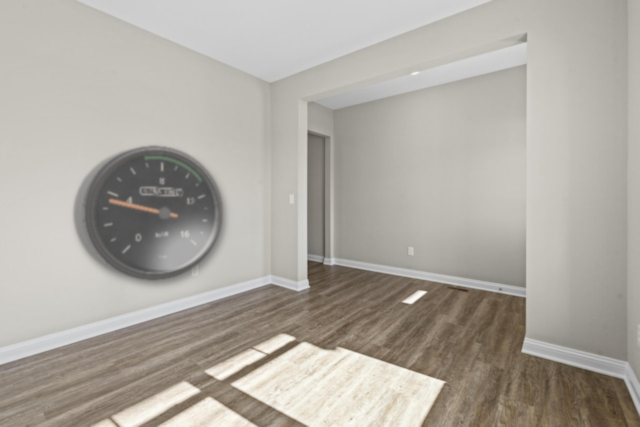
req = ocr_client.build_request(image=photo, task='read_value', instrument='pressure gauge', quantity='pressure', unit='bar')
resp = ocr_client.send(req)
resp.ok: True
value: 3.5 bar
